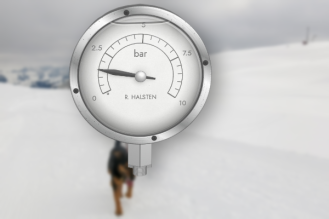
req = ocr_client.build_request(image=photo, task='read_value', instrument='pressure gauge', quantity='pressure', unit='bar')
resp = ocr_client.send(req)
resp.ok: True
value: 1.5 bar
